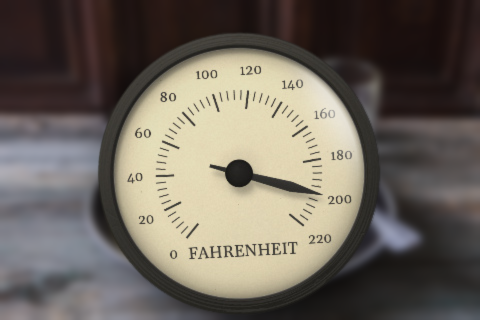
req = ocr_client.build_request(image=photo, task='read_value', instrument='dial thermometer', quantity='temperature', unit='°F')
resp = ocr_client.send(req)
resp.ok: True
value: 200 °F
